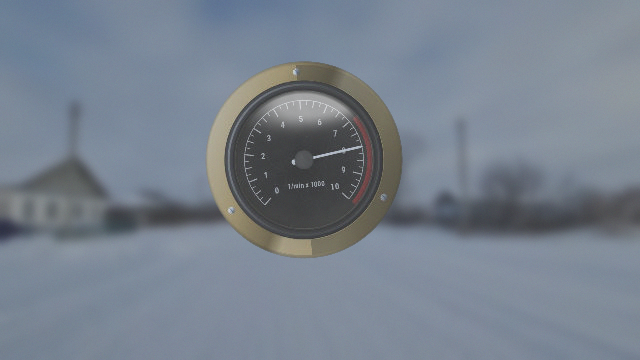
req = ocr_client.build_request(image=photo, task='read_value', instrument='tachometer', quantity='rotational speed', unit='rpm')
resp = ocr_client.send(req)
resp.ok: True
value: 8000 rpm
